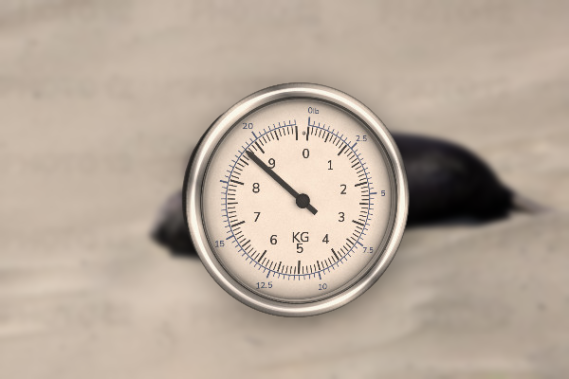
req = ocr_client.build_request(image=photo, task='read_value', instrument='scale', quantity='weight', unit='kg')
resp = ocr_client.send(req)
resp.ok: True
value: 8.7 kg
